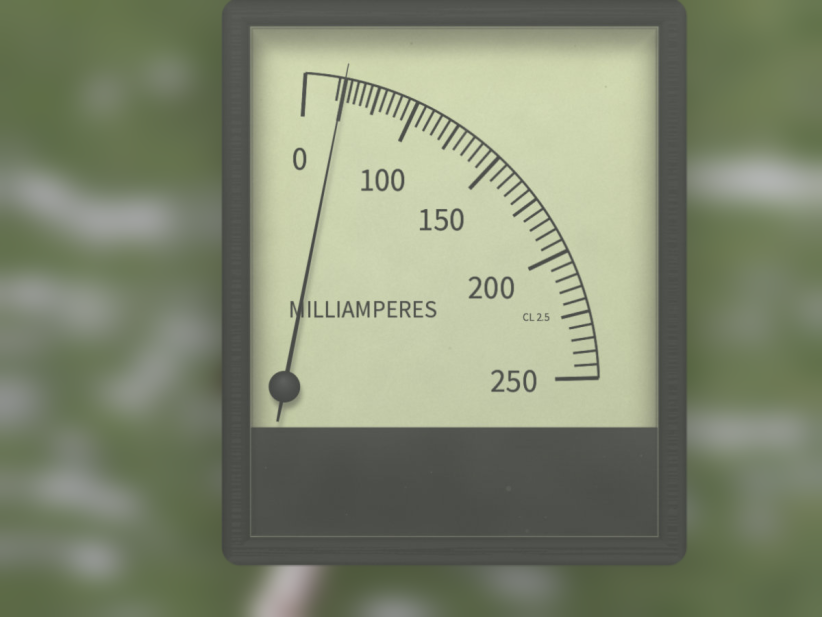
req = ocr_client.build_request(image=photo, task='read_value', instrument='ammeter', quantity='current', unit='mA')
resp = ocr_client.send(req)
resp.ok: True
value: 50 mA
